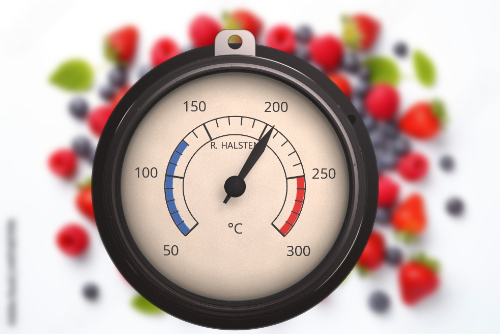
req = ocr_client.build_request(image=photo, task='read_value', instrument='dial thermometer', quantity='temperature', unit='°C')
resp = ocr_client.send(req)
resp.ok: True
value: 205 °C
